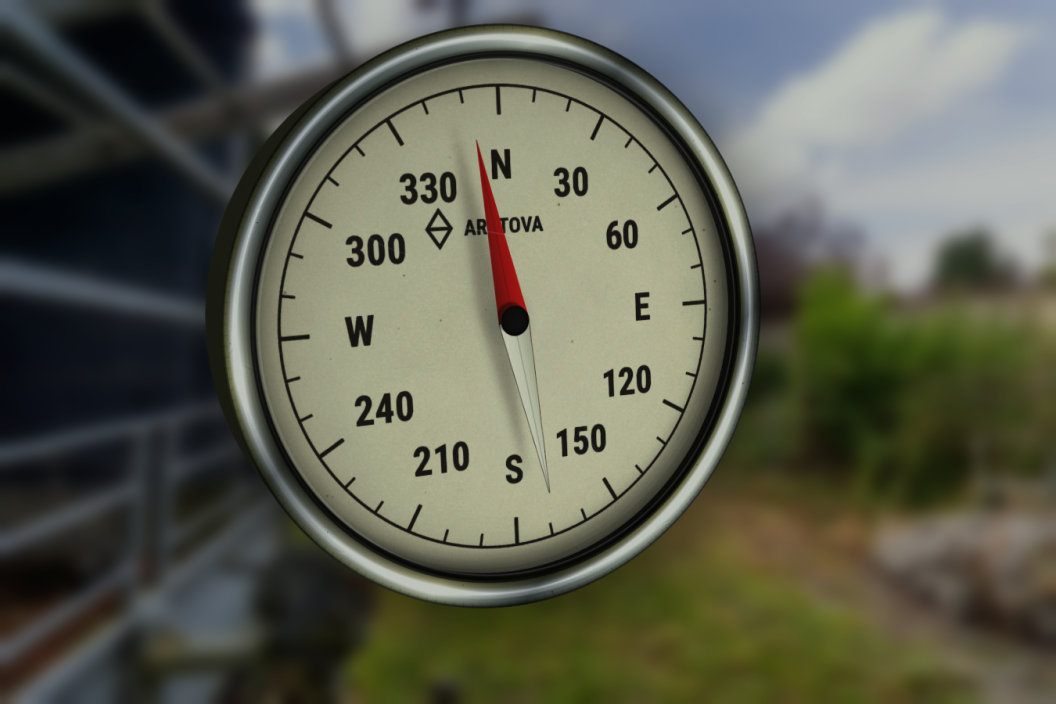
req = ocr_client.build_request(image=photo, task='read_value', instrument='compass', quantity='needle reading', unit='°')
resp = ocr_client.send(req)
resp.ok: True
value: 350 °
